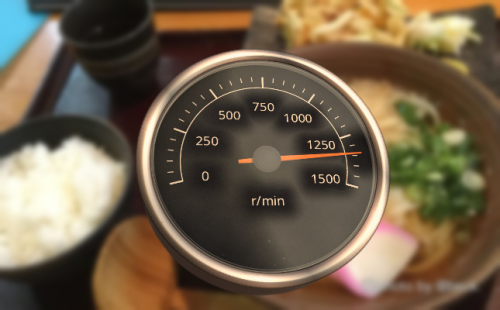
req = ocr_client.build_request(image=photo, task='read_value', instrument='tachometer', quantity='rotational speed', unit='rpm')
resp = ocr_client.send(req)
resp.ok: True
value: 1350 rpm
